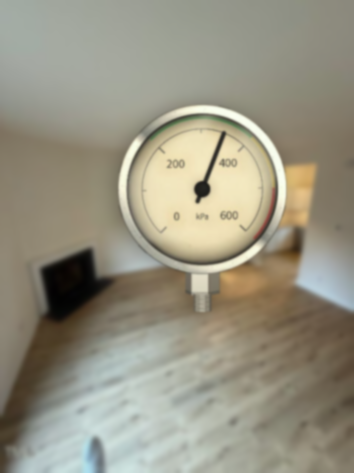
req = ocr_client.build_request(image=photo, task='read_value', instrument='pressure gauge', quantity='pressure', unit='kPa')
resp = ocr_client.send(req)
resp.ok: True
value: 350 kPa
